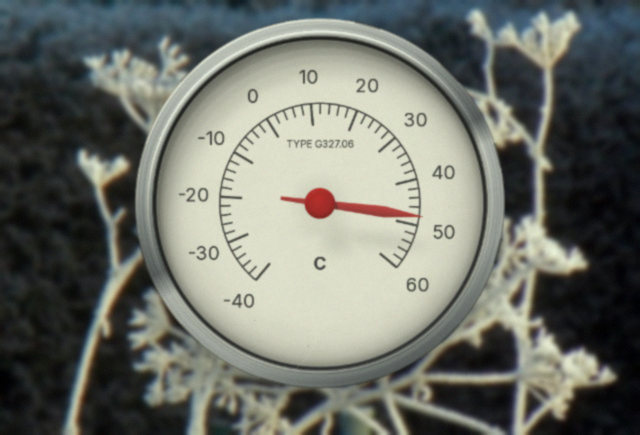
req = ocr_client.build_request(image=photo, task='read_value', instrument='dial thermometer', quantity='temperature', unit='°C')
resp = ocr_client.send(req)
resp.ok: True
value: 48 °C
